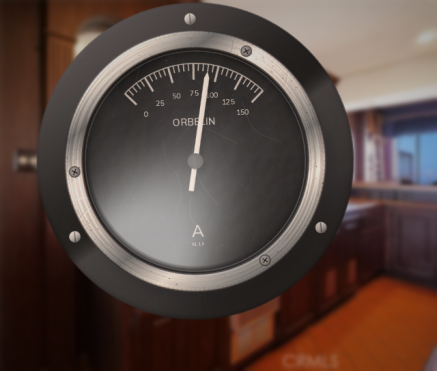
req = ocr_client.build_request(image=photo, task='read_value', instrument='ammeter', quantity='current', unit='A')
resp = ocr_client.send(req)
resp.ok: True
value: 90 A
